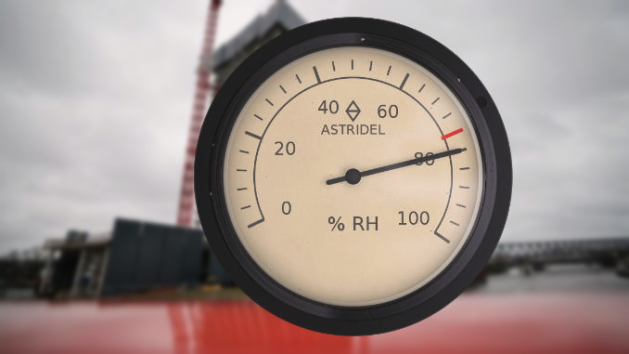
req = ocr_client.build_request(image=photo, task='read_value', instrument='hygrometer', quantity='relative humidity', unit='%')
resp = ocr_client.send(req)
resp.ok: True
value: 80 %
